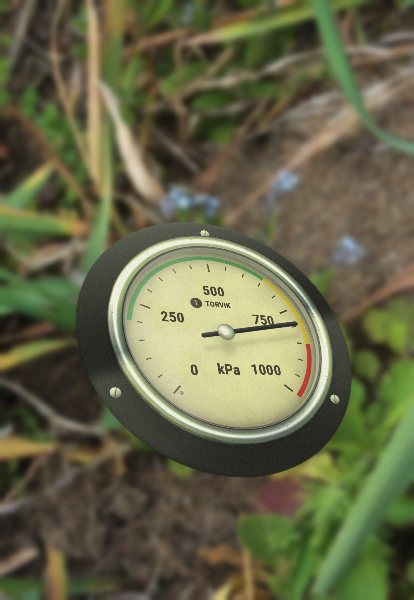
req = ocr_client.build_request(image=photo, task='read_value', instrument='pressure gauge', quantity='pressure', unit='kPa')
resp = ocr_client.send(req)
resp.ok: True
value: 800 kPa
